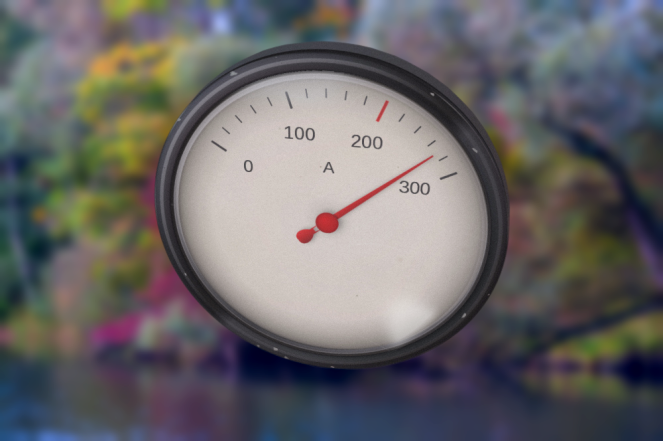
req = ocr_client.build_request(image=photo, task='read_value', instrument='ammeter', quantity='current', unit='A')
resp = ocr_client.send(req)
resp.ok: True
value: 270 A
